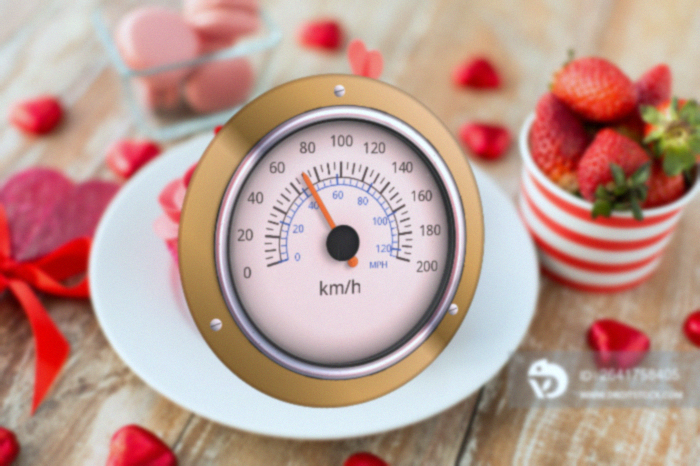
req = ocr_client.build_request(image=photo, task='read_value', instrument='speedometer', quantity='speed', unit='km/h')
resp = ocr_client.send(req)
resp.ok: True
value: 70 km/h
